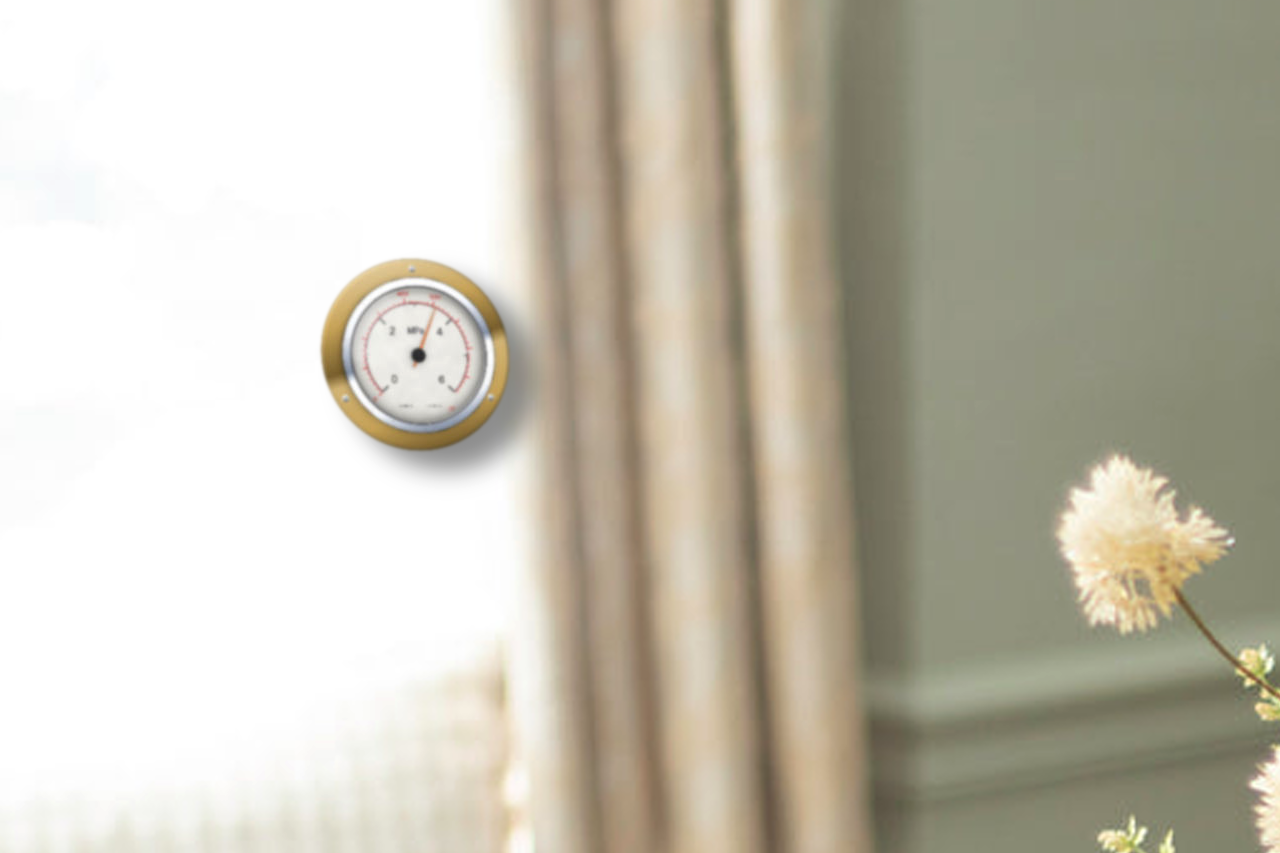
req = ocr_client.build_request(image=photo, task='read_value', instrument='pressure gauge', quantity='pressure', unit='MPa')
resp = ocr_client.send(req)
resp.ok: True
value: 3.5 MPa
